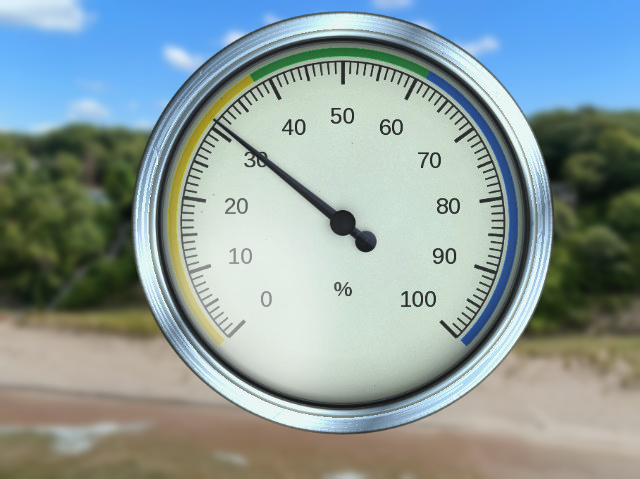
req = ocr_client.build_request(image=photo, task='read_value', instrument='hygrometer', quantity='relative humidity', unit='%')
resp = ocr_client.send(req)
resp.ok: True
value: 31 %
